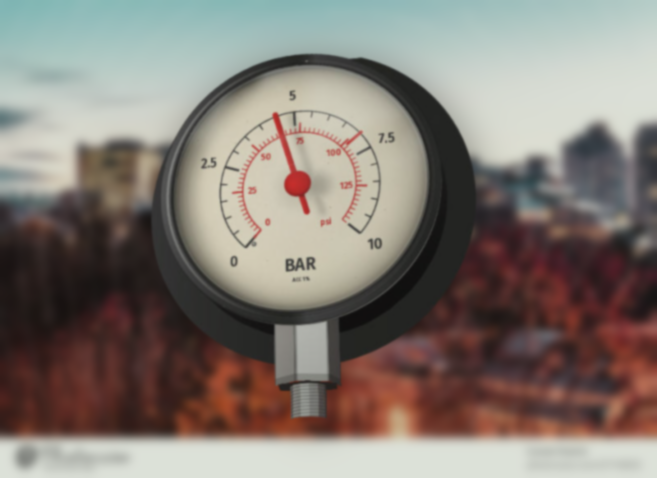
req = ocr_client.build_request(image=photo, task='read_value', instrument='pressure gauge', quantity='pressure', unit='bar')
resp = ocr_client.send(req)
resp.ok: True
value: 4.5 bar
